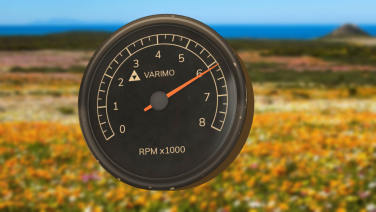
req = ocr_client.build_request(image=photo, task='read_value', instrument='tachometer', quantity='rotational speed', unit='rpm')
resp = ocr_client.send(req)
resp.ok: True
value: 6125 rpm
